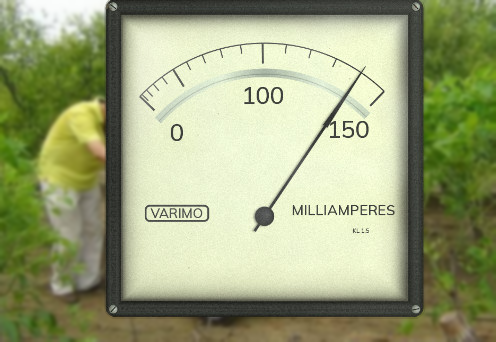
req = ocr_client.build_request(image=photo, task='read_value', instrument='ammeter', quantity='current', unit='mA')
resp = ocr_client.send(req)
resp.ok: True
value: 140 mA
